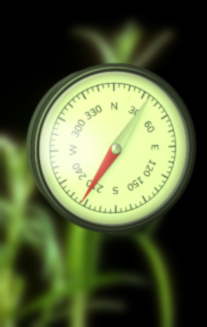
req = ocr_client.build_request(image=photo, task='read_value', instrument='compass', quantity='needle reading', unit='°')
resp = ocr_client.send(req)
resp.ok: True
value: 215 °
